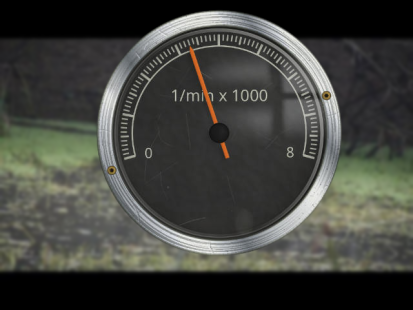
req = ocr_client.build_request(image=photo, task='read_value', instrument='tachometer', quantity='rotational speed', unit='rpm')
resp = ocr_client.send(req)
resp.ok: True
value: 3300 rpm
